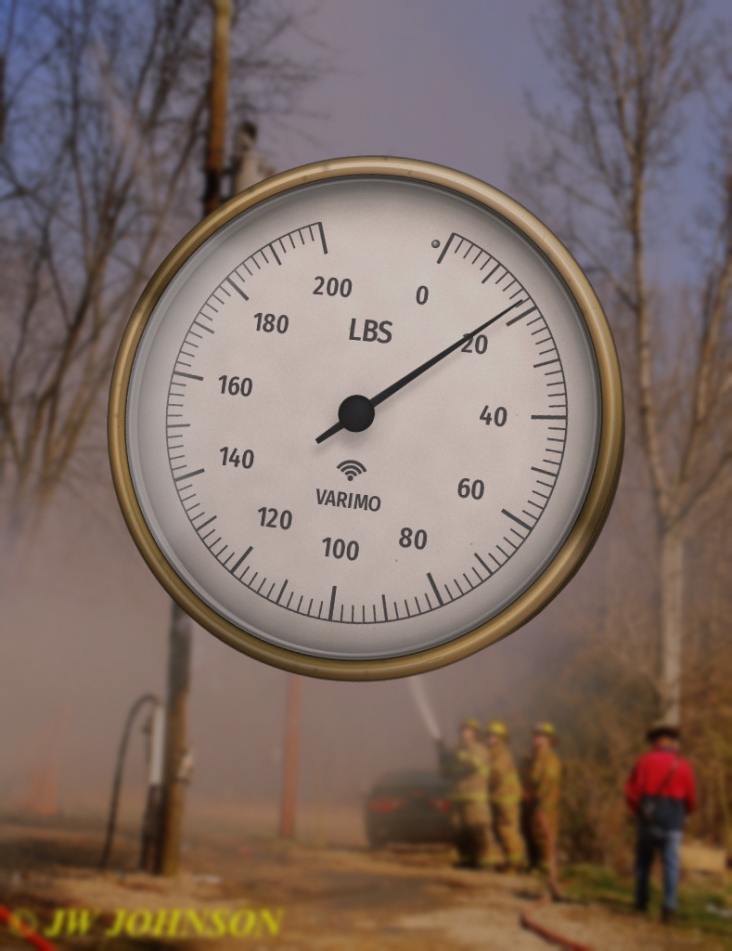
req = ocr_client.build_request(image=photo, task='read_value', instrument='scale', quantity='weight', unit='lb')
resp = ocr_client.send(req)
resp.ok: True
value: 18 lb
